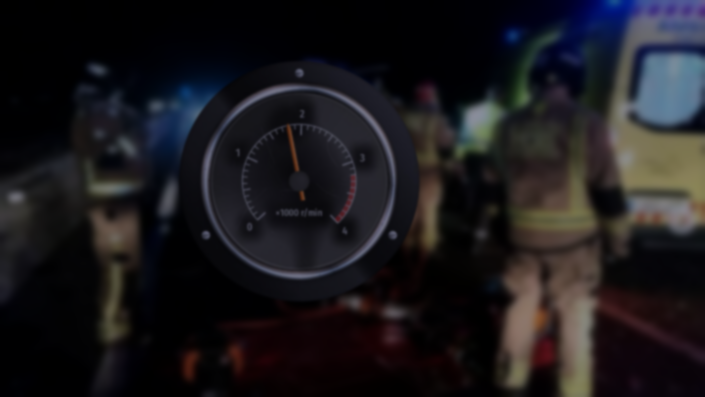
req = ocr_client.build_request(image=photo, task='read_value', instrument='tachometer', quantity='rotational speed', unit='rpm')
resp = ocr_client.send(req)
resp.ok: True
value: 1800 rpm
